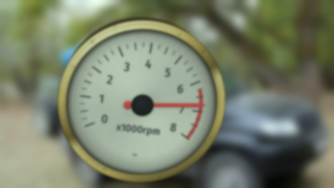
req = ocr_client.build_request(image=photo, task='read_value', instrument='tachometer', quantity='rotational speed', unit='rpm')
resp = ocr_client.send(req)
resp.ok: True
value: 6750 rpm
